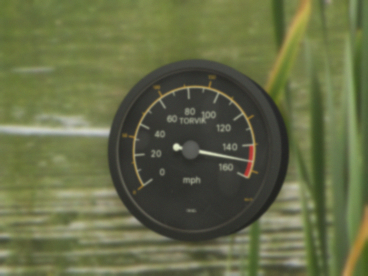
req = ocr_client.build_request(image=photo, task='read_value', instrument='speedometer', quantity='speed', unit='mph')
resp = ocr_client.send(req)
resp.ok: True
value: 150 mph
